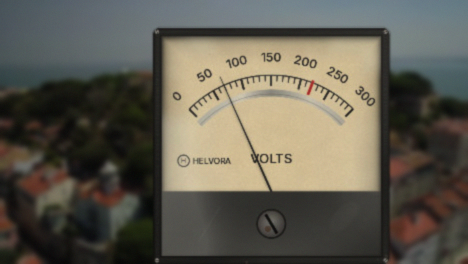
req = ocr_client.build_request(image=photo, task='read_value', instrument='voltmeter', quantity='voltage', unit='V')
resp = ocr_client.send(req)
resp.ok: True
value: 70 V
